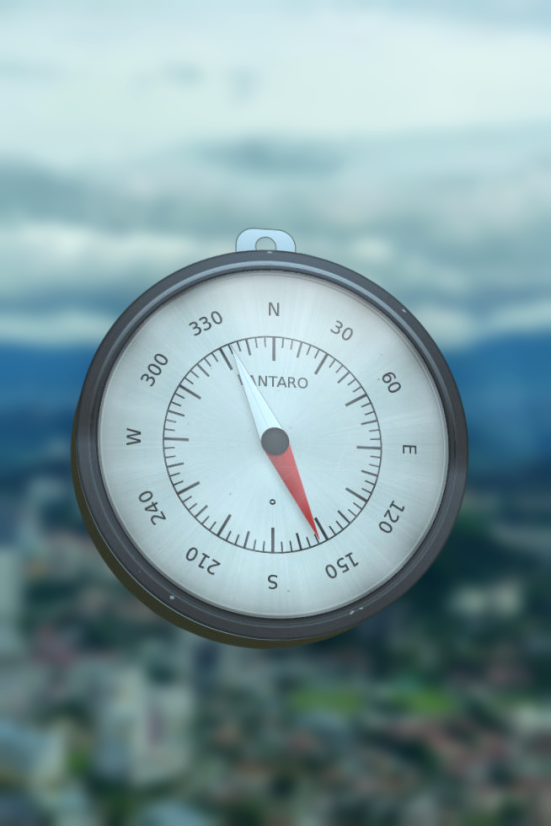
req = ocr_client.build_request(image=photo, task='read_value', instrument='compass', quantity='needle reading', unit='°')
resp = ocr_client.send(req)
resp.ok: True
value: 155 °
